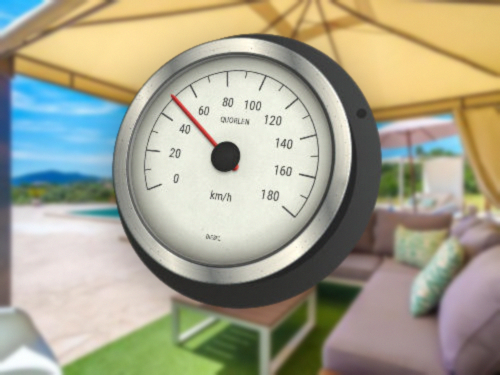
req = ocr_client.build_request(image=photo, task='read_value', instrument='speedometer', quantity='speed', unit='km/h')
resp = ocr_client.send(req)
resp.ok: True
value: 50 km/h
